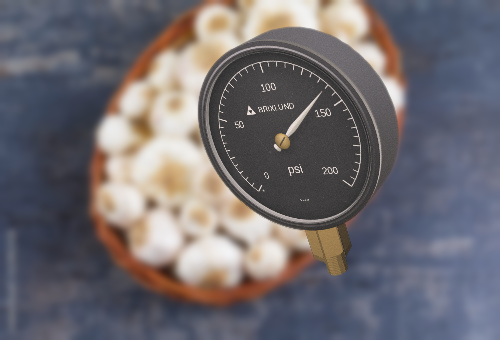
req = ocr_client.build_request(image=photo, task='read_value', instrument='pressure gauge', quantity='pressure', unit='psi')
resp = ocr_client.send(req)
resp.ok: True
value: 140 psi
